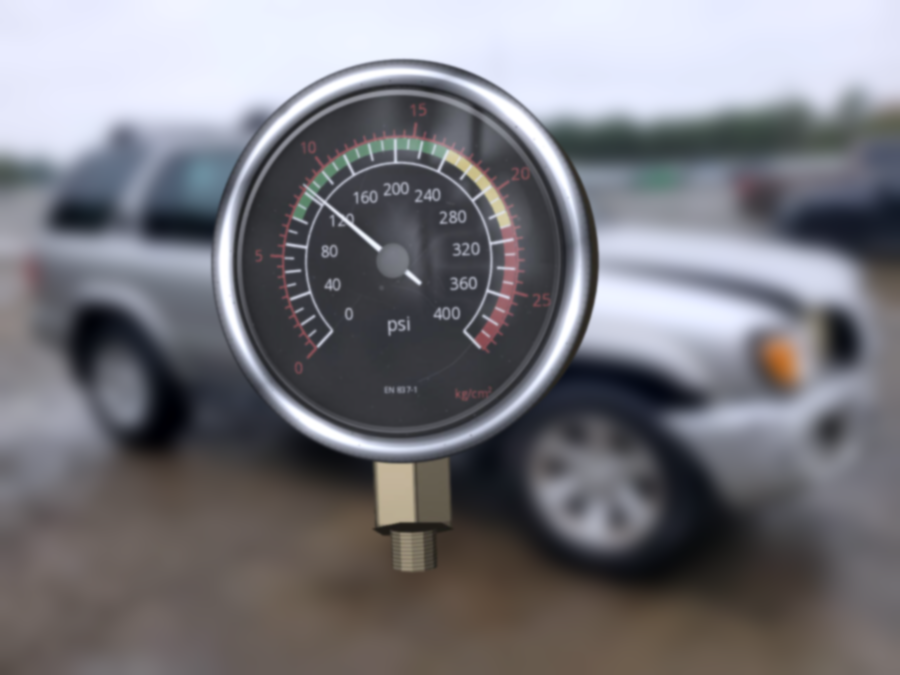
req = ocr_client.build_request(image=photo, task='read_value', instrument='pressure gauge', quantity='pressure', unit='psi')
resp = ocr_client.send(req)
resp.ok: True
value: 125 psi
